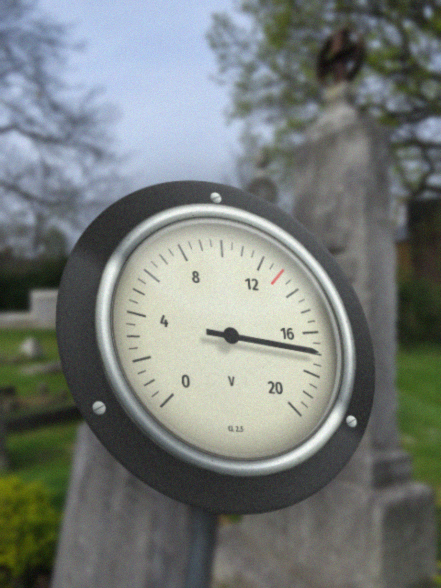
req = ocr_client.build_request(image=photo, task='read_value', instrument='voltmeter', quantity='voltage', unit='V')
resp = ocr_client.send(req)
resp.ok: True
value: 17 V
